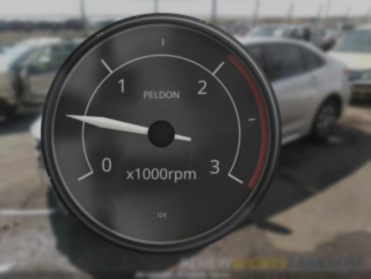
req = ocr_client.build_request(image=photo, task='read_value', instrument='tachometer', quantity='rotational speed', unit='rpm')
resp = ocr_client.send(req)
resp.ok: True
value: 500 rpm
